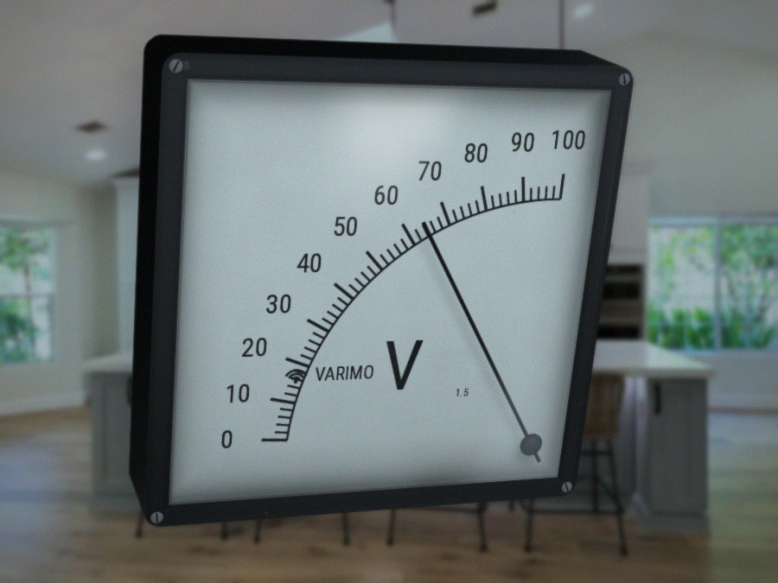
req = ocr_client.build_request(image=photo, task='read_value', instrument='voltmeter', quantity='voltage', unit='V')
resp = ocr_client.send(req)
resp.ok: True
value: 64 V
